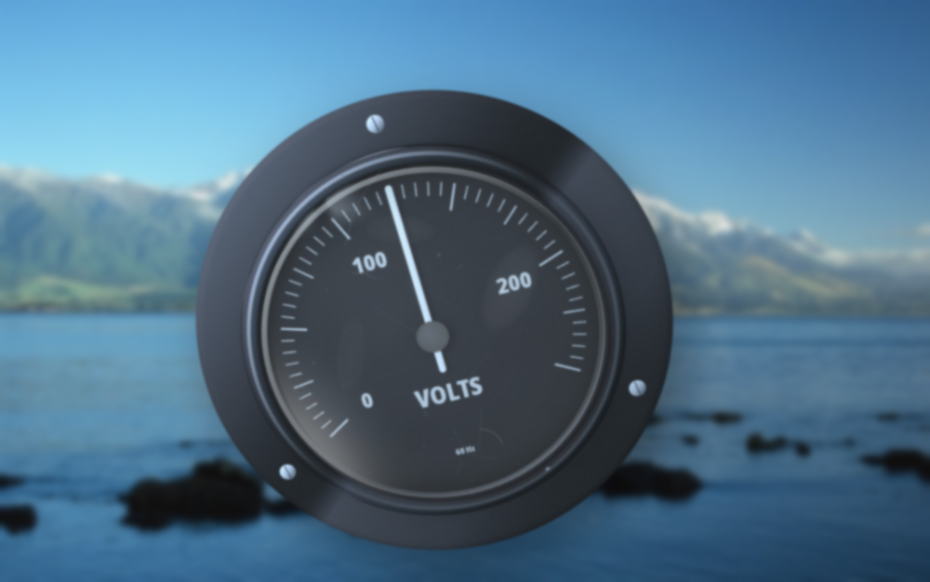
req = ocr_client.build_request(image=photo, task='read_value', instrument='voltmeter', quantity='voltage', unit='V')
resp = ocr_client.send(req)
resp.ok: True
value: 125 V
